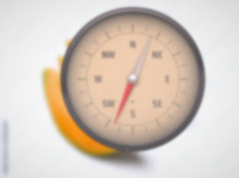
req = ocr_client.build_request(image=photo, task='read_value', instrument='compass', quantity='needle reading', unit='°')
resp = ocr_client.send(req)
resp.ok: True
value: 202.5 °
